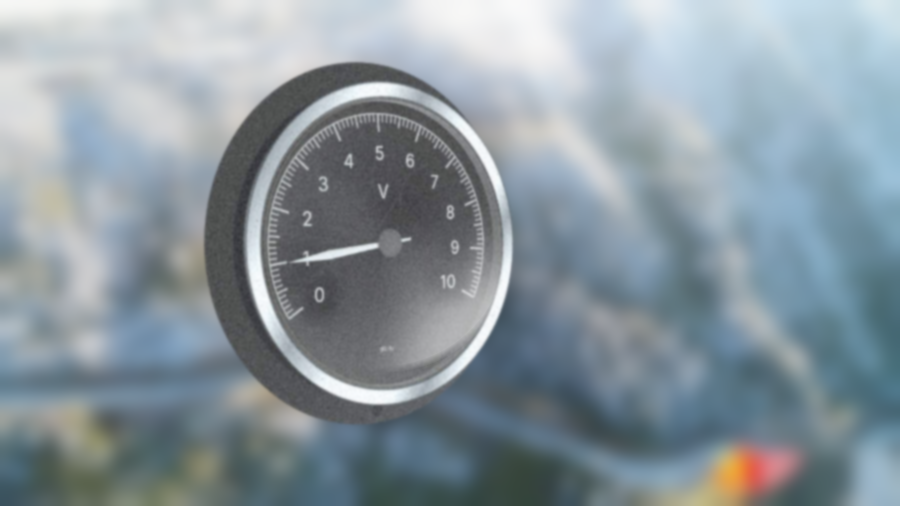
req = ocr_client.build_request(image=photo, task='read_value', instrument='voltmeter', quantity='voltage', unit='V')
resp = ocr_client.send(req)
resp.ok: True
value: 1 V
